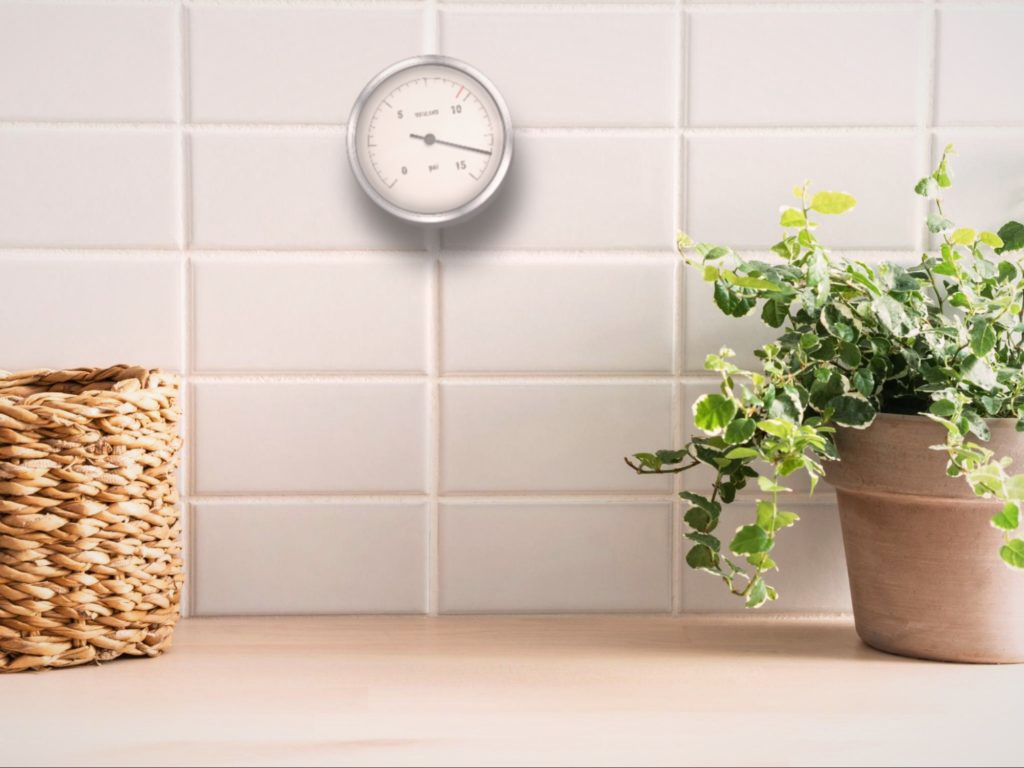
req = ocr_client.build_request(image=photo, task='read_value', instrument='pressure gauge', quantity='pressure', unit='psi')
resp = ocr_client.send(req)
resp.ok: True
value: 13.5 psi
